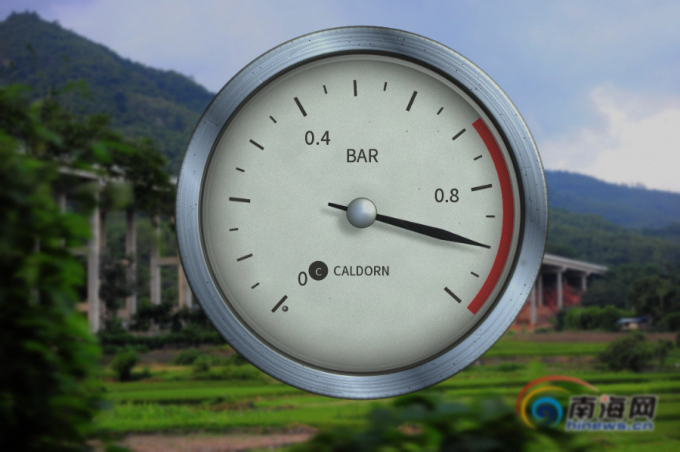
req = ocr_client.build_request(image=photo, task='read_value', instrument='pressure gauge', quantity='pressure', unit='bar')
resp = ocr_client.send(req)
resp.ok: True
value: 0.9 bar
